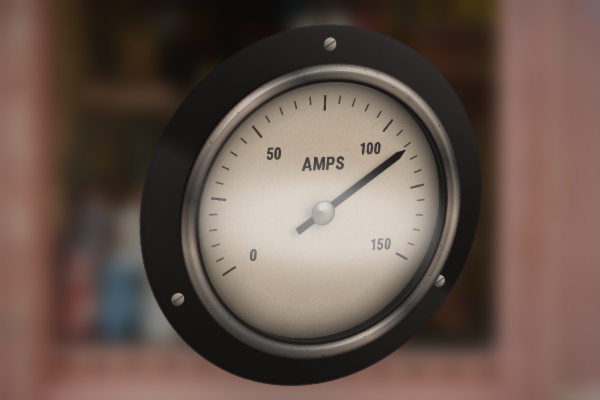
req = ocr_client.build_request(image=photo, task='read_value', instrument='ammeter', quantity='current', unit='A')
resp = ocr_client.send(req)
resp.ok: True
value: 110 A
